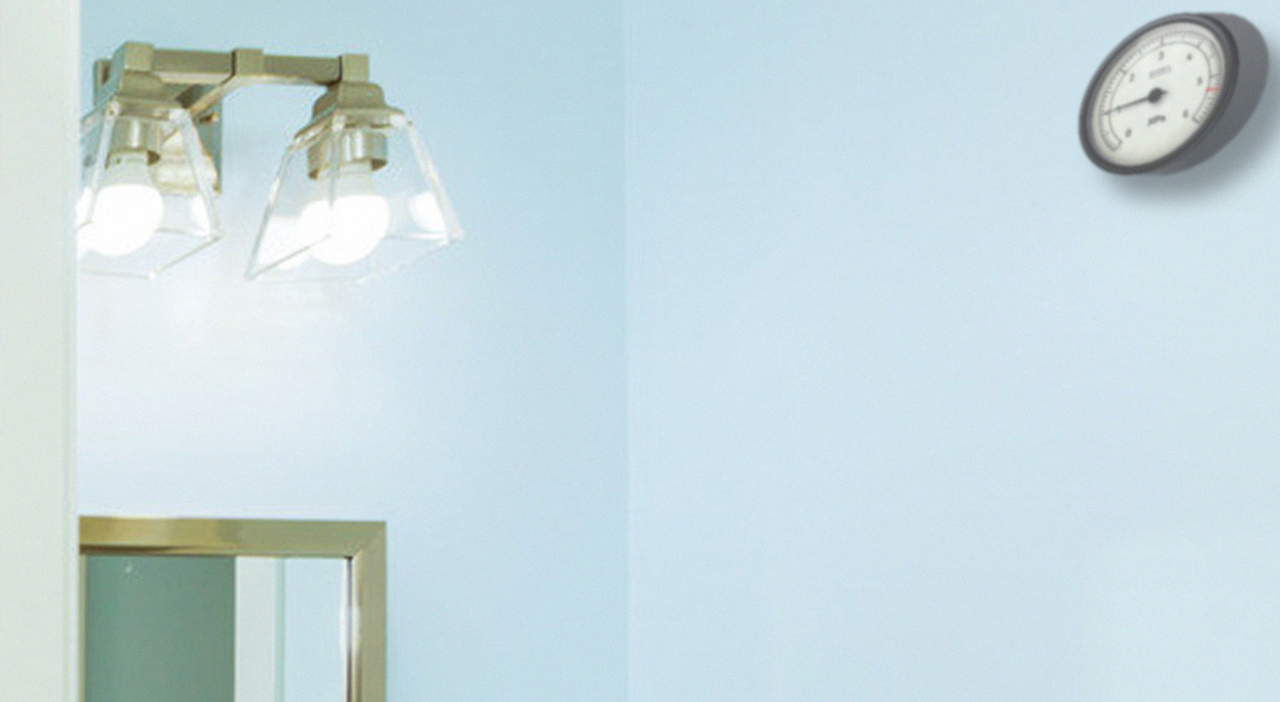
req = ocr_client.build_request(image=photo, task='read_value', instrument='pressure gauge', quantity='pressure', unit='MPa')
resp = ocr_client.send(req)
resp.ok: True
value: 1 MPa
